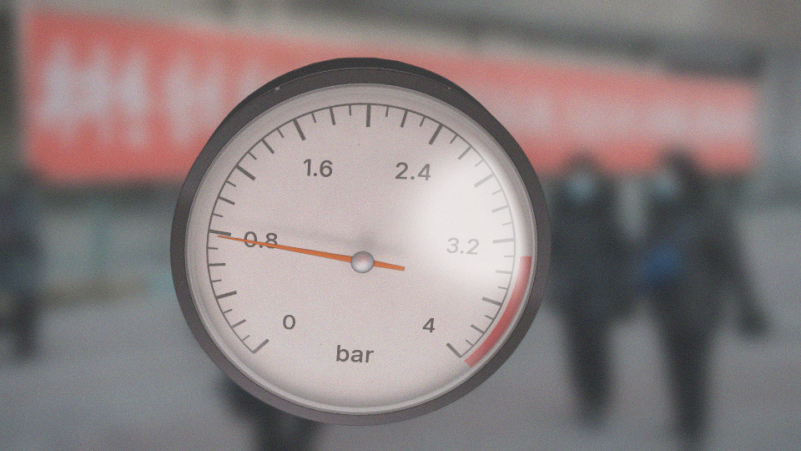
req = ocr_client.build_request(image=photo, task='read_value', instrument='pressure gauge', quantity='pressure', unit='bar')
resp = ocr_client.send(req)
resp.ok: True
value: 0.8 bar
